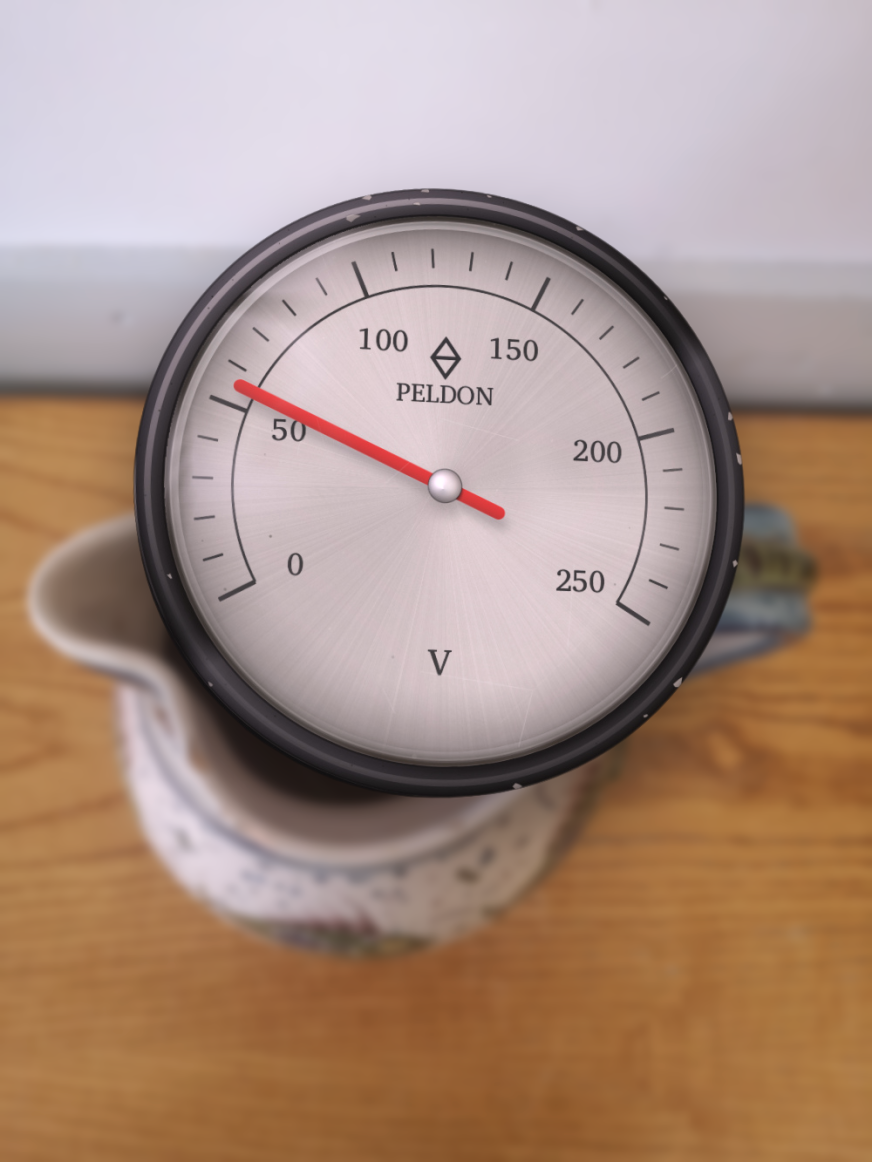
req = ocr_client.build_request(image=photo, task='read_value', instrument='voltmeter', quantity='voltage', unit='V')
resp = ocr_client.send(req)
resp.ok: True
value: 55 V
